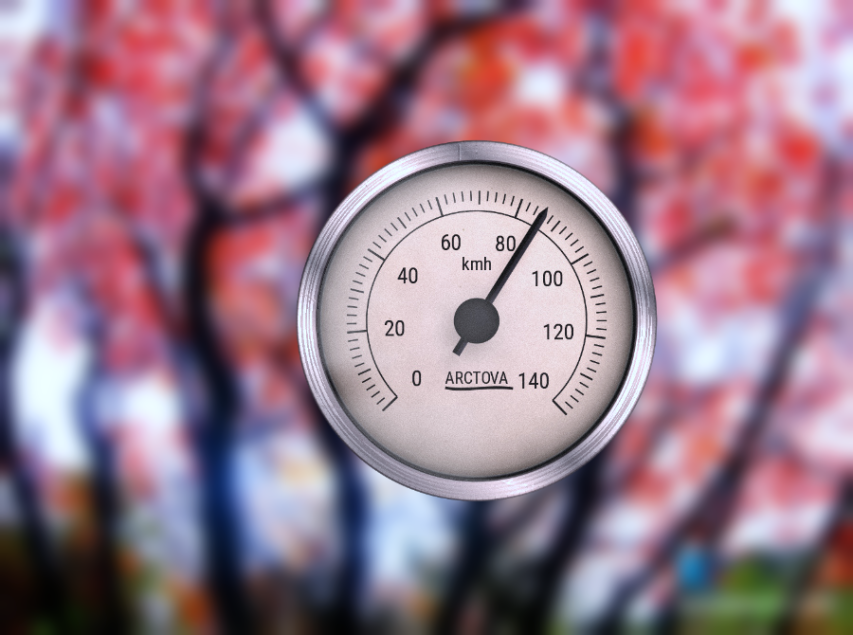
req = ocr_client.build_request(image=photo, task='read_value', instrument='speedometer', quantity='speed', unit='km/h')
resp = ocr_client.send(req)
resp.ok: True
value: 86 km/h
